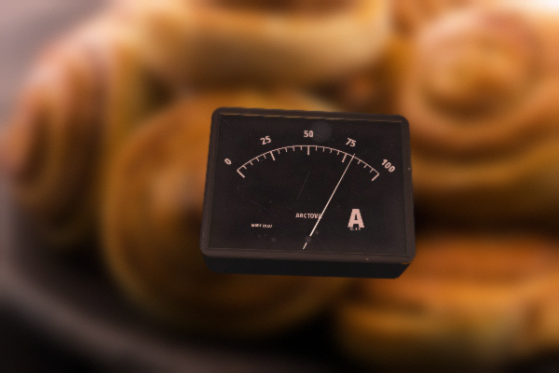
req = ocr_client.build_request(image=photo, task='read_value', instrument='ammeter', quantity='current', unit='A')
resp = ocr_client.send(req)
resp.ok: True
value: 80 A
